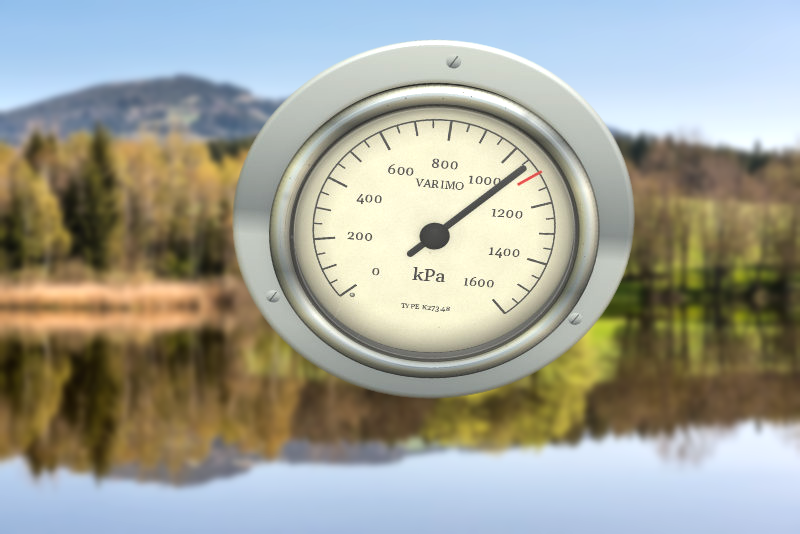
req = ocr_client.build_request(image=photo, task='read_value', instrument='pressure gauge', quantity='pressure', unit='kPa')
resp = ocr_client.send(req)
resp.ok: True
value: 1050 kPa
